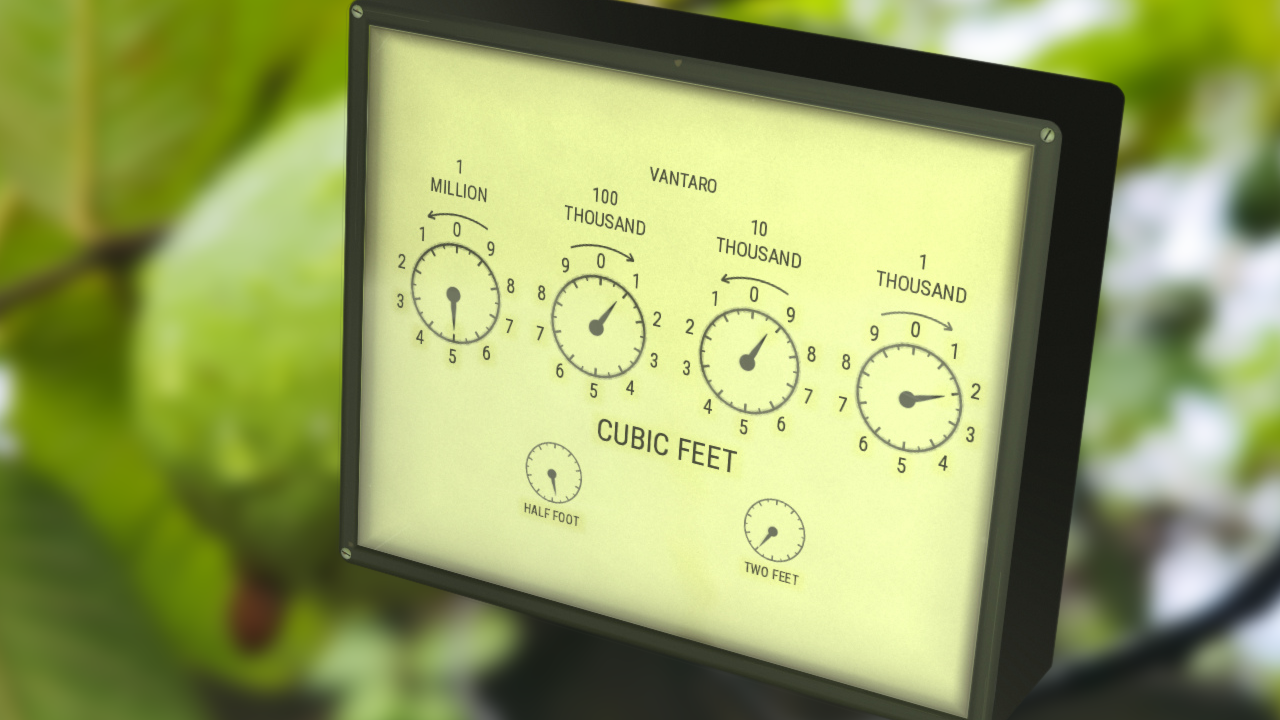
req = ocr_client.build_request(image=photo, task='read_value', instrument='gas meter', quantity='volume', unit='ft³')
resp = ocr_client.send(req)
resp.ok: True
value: 509200 ft³
